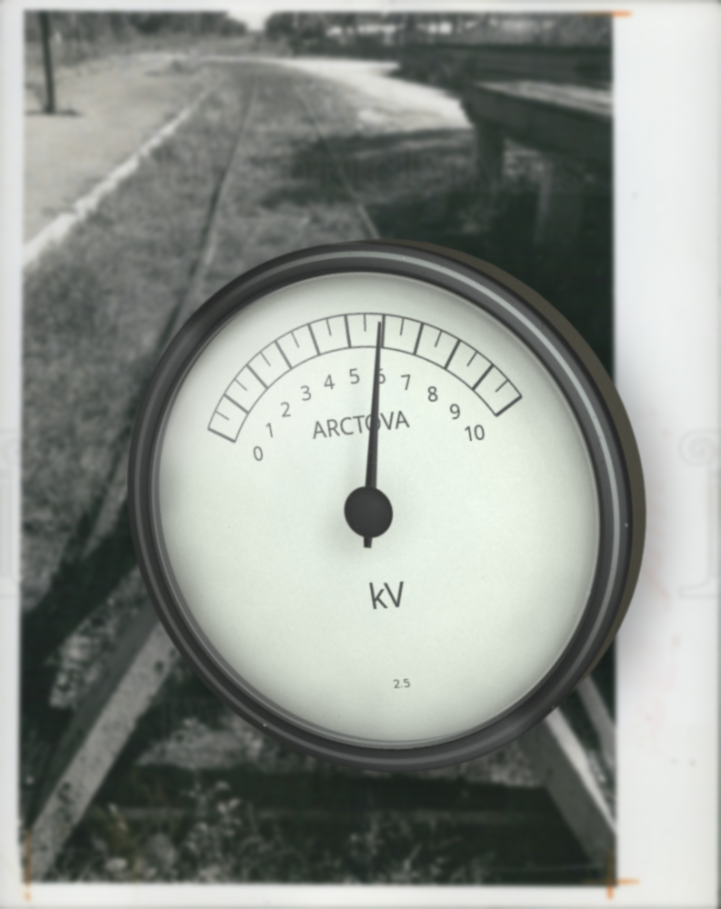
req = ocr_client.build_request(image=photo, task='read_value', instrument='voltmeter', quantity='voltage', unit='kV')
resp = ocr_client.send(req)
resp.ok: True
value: 6 kV
